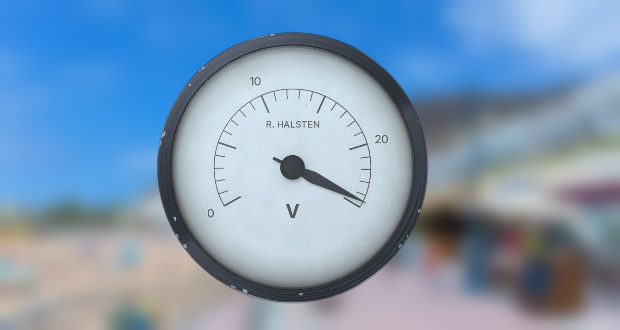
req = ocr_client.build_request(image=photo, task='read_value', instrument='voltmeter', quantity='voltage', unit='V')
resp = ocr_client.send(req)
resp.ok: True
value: 24.5 V
